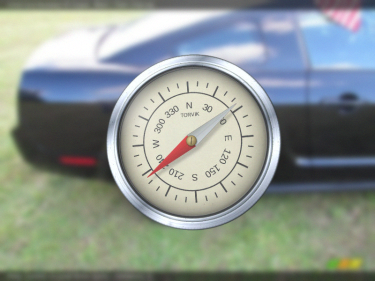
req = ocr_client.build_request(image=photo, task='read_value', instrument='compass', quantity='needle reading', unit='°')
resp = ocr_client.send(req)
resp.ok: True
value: 235 °
